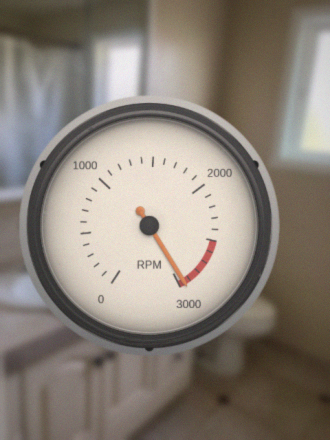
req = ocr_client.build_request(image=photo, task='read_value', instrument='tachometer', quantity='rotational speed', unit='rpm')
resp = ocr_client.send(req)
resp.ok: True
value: 2950 rpm
